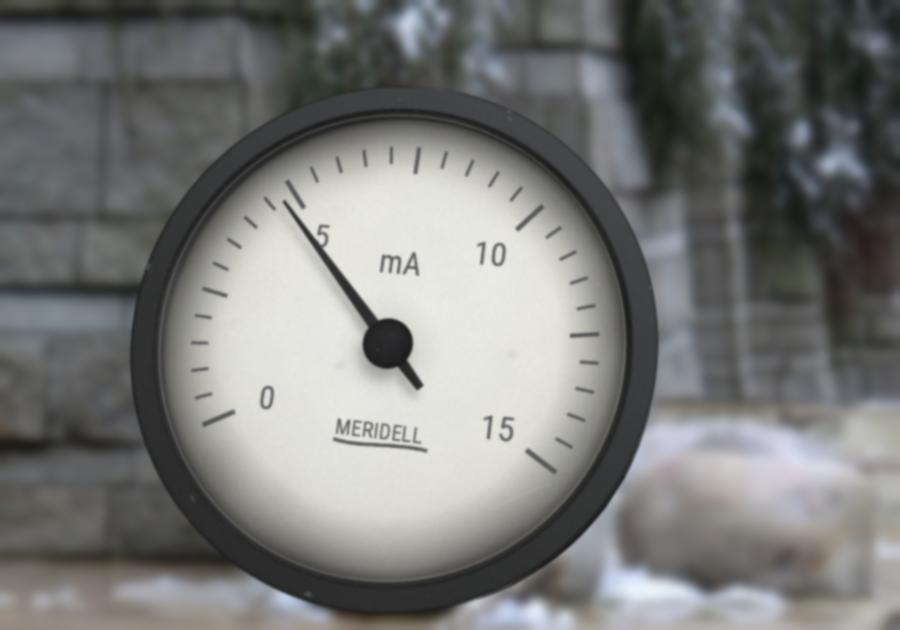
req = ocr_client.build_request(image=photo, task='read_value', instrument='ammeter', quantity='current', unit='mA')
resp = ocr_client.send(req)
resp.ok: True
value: 4.75 mA
